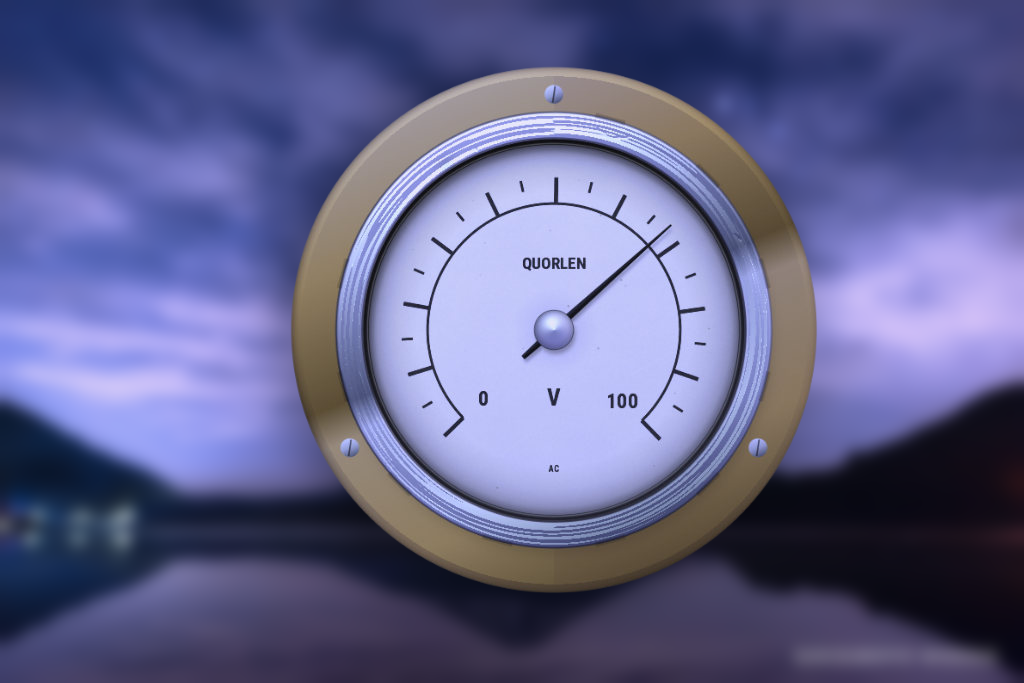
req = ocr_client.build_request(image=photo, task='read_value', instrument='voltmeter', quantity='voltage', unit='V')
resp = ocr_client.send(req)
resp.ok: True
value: 67.5 V
